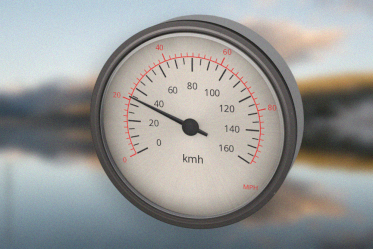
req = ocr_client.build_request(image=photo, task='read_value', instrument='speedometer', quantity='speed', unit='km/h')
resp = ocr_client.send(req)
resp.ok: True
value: 35 km/h
